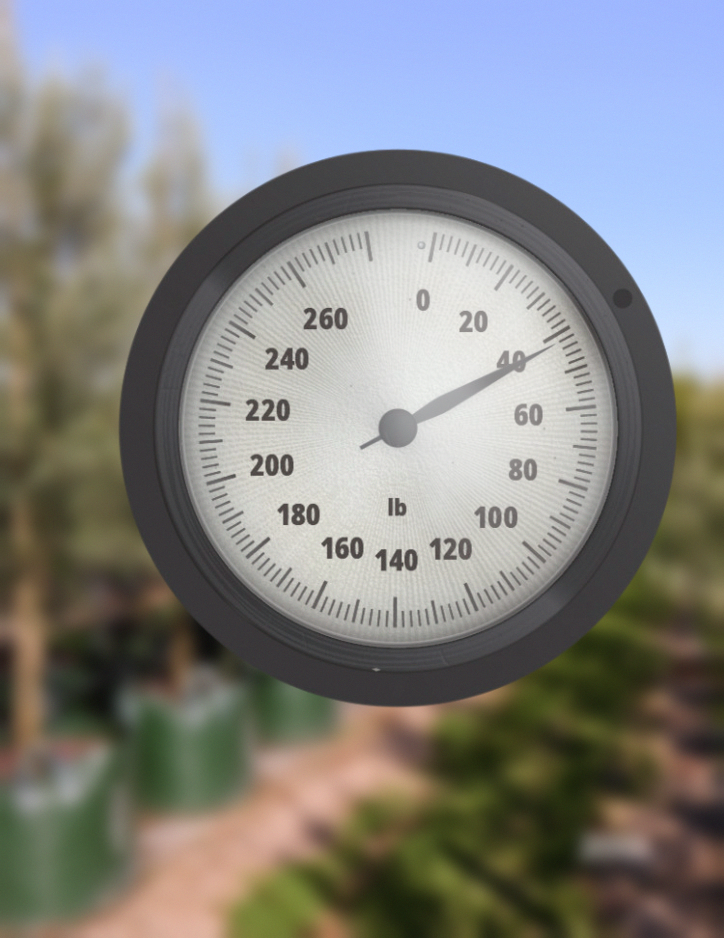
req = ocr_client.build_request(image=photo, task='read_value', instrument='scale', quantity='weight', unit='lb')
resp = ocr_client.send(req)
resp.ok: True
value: 42 lb
